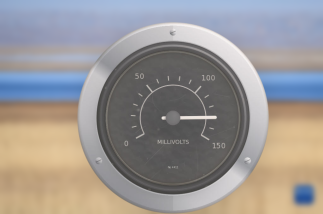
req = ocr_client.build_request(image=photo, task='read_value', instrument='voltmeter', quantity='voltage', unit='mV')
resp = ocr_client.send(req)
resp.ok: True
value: 130 mV
